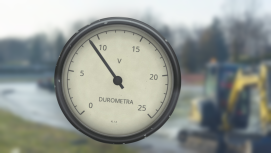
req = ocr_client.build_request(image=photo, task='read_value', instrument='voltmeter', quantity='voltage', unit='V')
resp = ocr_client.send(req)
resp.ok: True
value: 9 V
